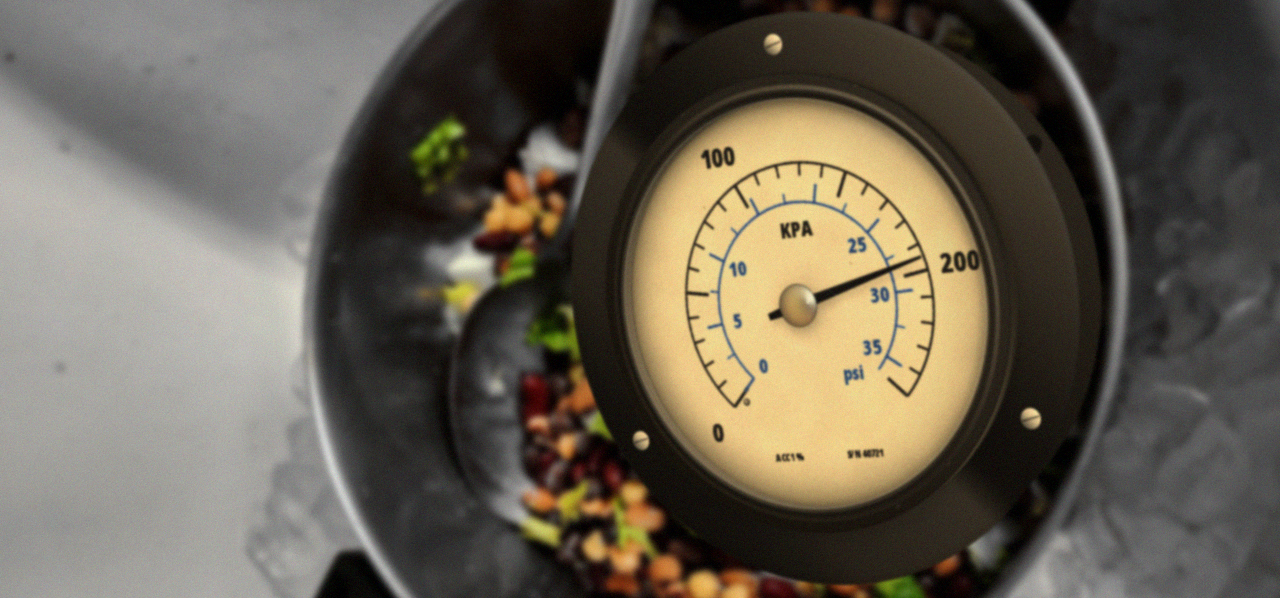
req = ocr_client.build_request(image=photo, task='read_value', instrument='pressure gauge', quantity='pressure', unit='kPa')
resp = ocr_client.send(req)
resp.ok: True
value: 195 kPa
